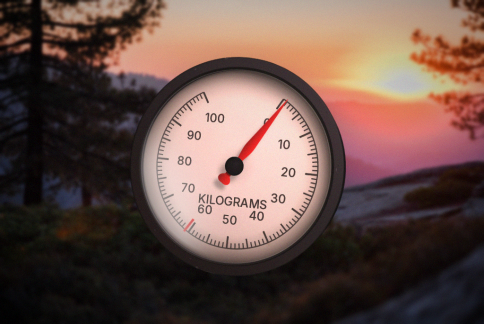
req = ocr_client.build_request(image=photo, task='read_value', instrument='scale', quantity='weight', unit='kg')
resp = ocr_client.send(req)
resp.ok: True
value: 1 kg
